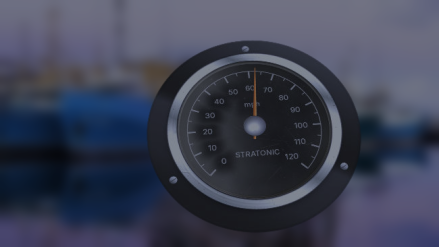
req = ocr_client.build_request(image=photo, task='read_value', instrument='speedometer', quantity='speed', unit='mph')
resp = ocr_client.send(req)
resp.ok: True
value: 62.5 mph
